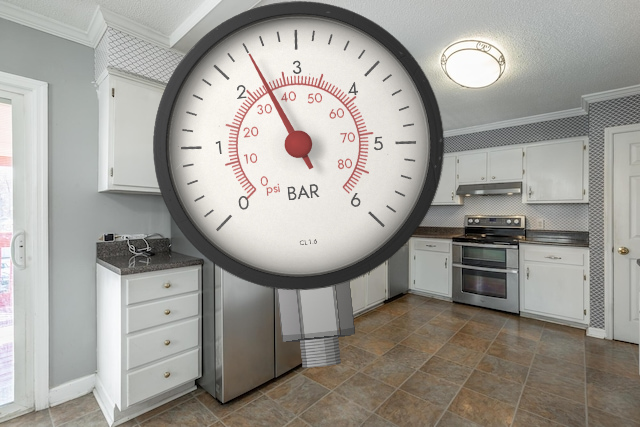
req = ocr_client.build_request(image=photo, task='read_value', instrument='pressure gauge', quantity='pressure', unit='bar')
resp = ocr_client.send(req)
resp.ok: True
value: 2.4 bar
